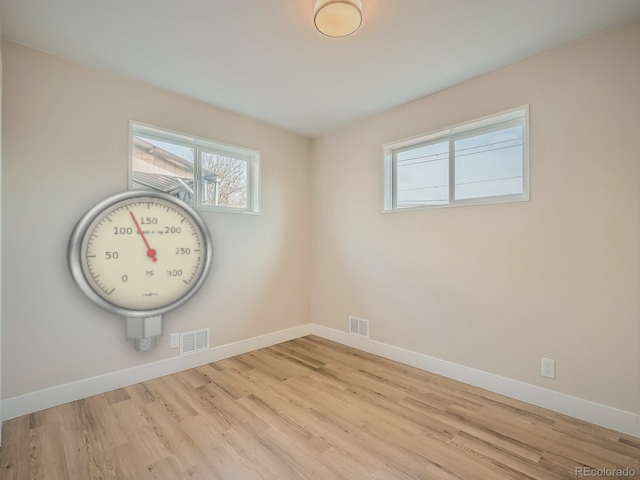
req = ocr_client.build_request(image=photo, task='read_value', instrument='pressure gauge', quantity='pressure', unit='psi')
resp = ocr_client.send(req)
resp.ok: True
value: 125 psi
